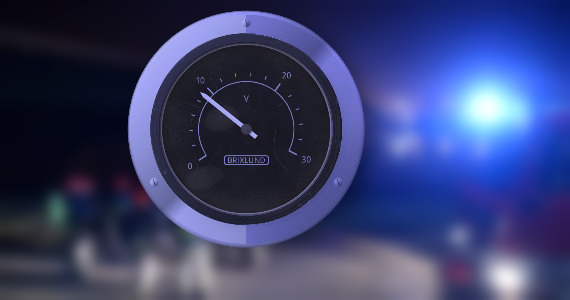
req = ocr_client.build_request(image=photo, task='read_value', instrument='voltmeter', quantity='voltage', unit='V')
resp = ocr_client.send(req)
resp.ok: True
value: 9 V
